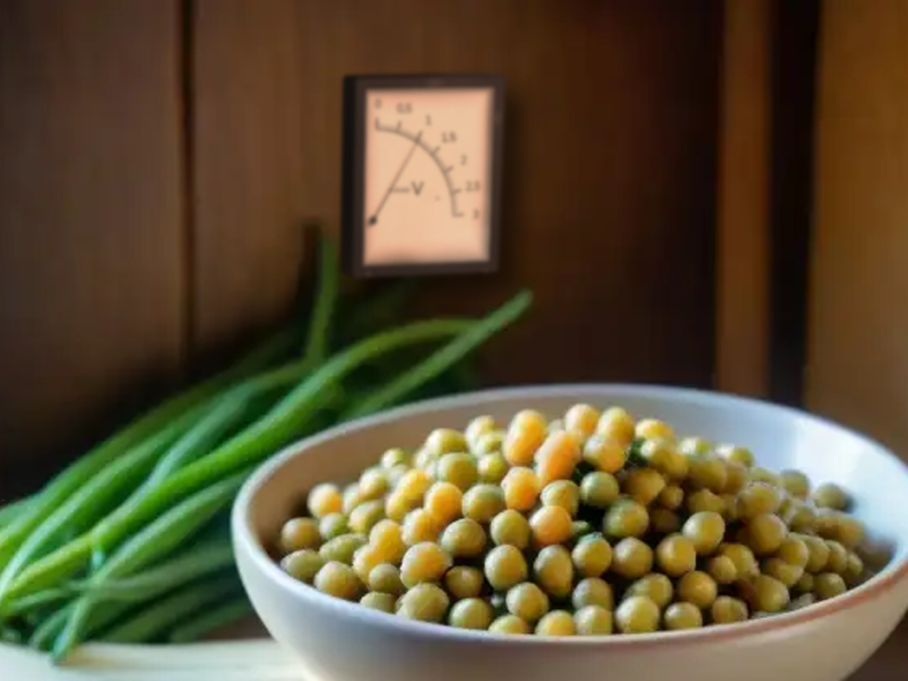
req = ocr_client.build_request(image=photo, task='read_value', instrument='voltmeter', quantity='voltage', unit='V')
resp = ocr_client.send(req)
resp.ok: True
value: 1 V
